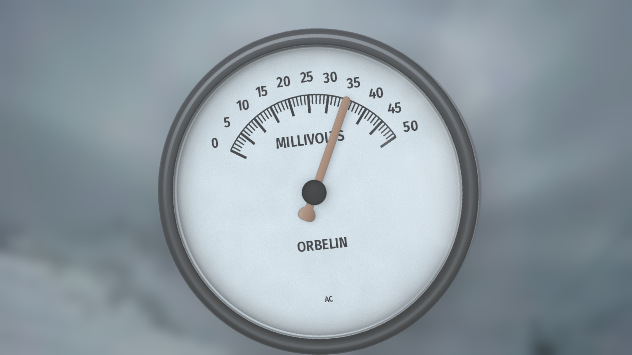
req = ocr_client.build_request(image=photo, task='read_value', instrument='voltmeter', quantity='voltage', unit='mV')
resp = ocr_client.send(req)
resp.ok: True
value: 35 mV
